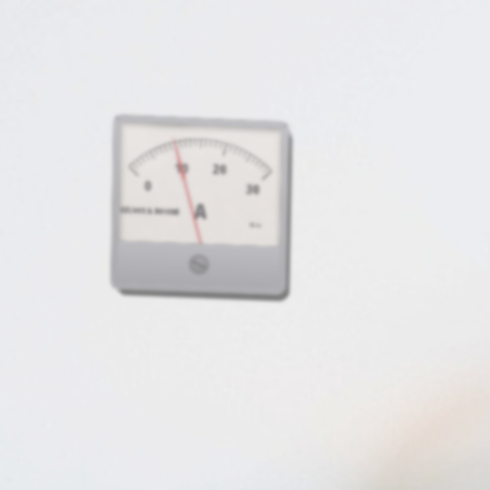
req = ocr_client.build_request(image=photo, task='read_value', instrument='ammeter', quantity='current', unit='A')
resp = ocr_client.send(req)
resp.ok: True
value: 10 A
